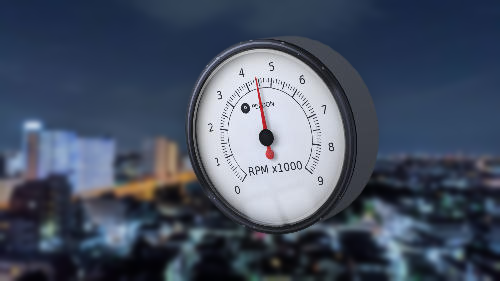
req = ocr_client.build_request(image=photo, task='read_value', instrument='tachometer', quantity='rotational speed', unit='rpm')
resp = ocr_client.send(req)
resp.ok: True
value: 4500 rpm
